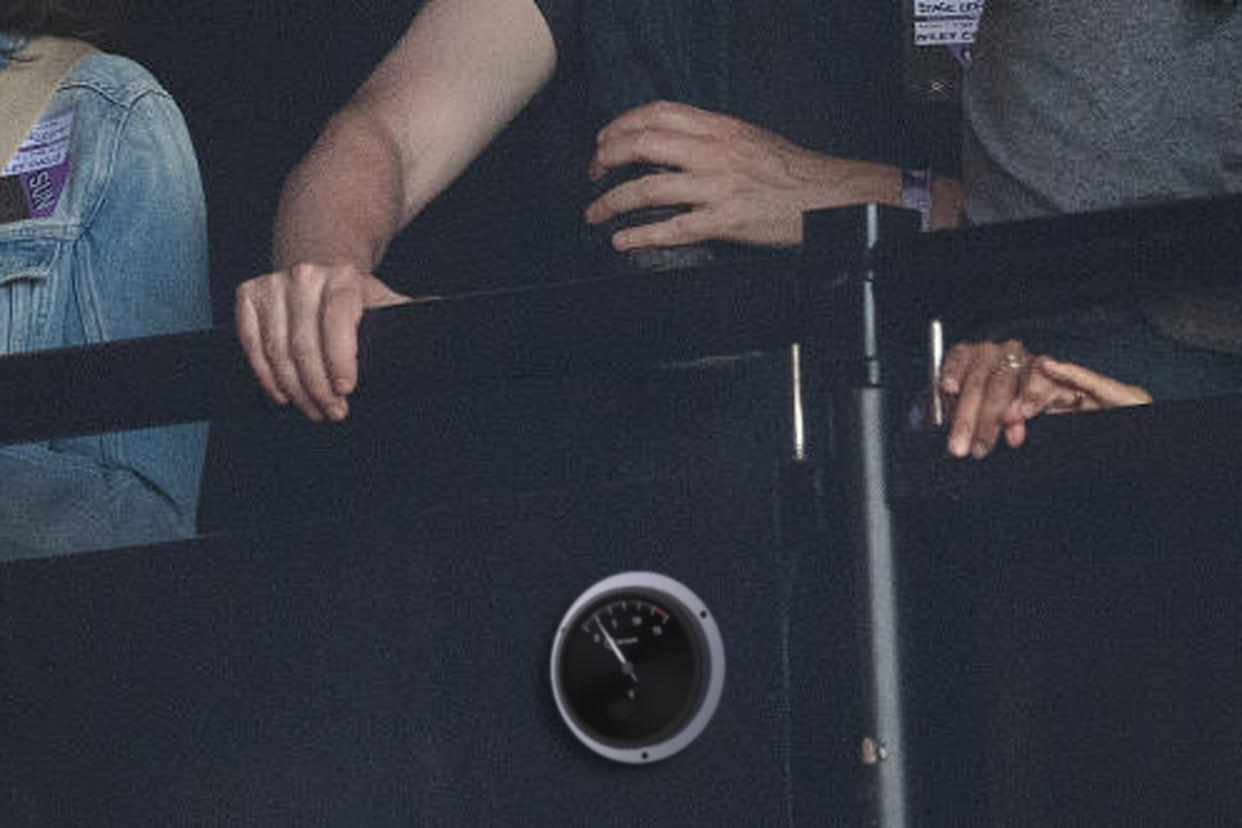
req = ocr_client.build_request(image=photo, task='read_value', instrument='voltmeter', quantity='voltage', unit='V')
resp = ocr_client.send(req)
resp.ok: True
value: 2.5 V
